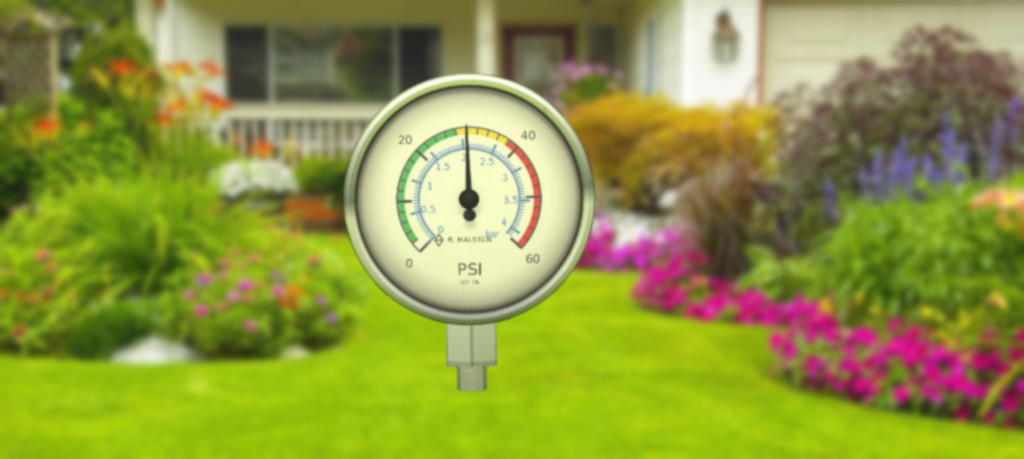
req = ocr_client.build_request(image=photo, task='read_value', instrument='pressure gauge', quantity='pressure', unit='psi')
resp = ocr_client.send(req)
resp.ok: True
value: 30 psi
